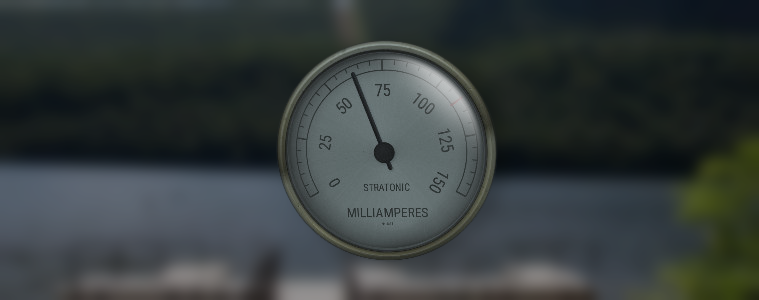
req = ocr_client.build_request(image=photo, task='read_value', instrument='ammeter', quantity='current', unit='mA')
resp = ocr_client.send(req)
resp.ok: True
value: 62.5 mA
